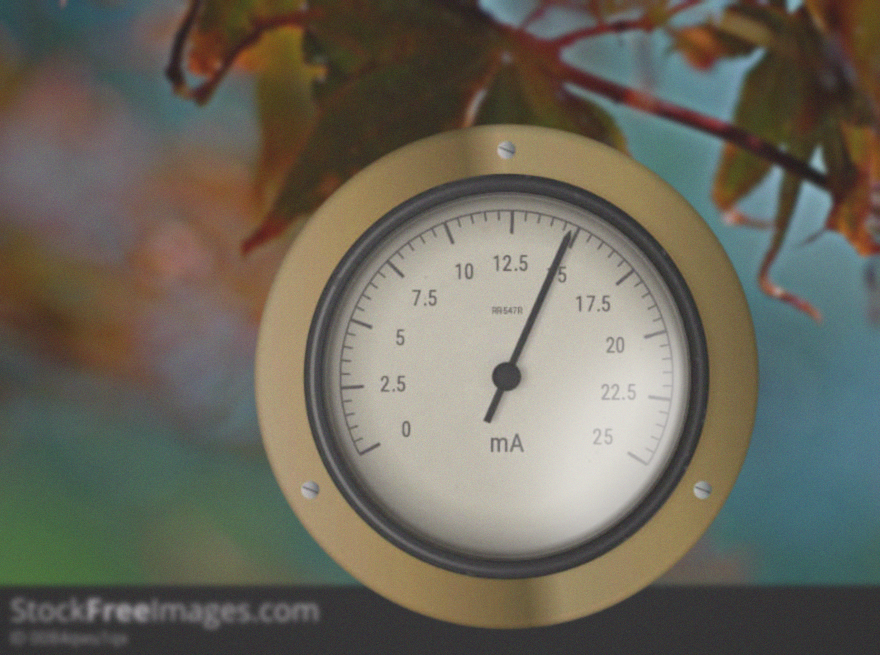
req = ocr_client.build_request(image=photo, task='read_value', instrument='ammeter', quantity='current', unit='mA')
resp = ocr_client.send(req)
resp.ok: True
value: 14.75 mA
